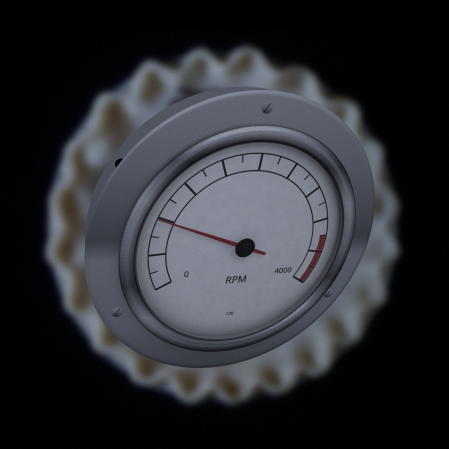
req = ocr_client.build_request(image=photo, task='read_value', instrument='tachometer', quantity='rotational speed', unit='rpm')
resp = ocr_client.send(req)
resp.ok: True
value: 800 rpm
